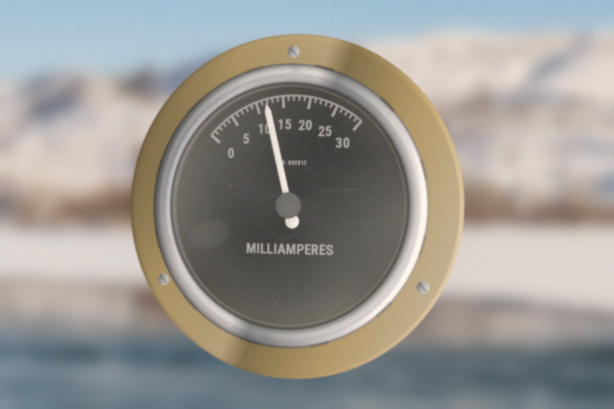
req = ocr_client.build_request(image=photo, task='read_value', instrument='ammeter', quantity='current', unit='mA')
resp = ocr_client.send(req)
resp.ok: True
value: 12 mA
